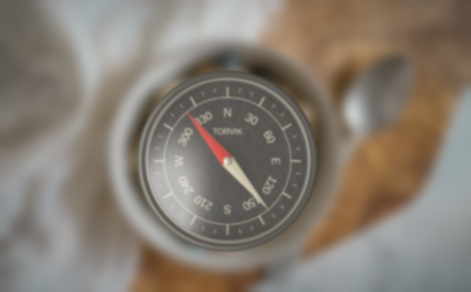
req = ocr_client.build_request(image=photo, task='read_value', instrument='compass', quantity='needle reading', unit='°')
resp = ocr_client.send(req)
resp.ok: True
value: 320 °
